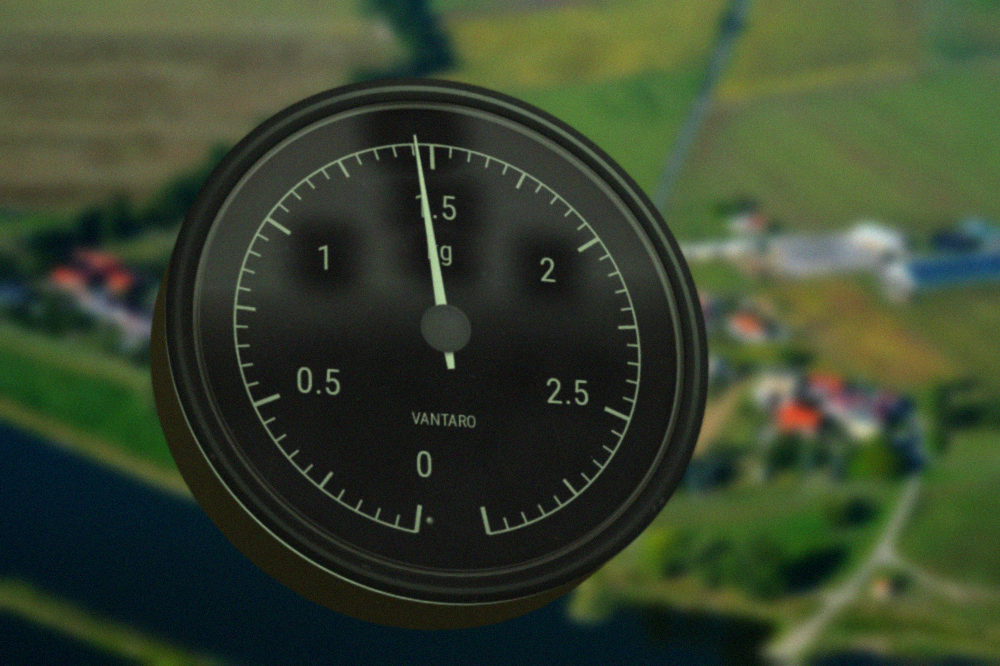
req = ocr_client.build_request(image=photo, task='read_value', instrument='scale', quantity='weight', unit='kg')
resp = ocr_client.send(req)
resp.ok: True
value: 1.45 kg
